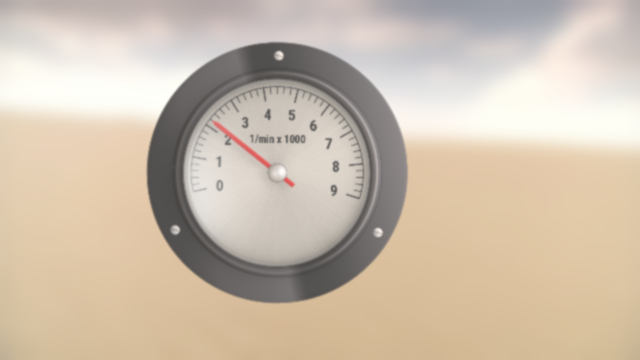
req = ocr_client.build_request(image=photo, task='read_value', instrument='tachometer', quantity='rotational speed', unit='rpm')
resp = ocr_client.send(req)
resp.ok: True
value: 2200 rpm
